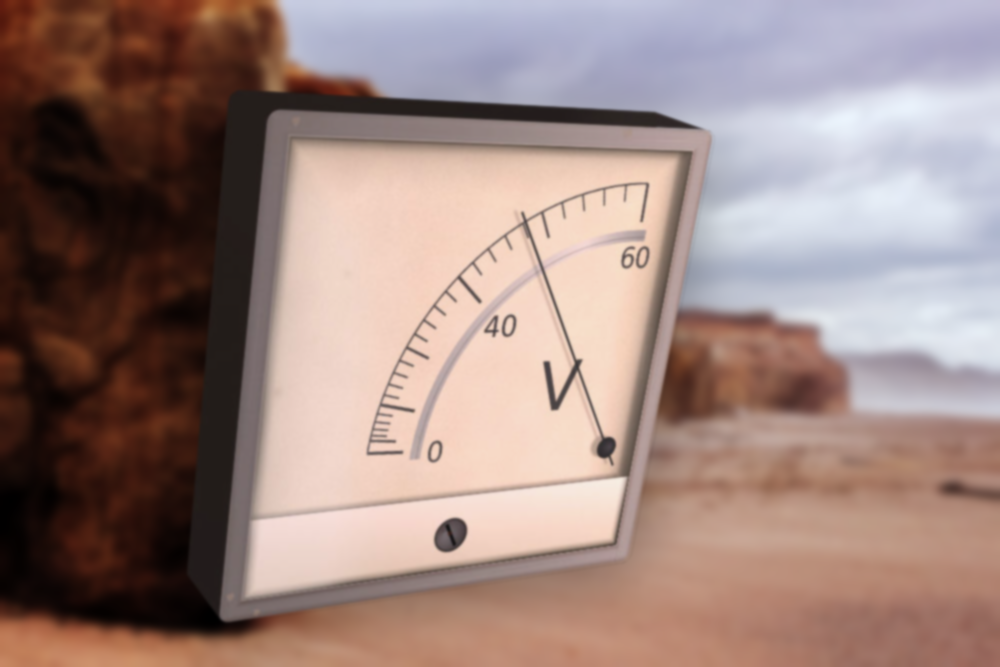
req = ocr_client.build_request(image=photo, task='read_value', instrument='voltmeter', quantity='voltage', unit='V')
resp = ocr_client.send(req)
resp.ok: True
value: 48 V
